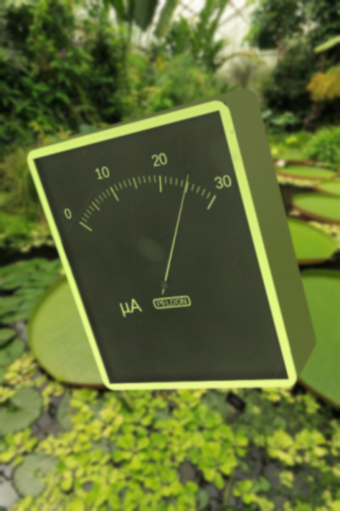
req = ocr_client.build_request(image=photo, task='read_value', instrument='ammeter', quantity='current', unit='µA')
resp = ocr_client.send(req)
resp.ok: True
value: 25 µA
